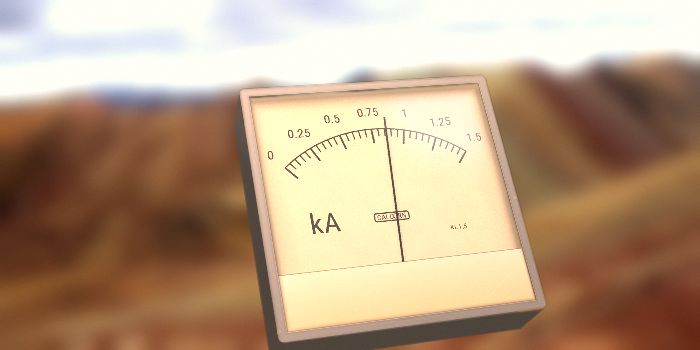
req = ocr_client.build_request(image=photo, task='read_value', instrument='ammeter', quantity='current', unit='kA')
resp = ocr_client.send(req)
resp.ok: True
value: 0.85 kA
